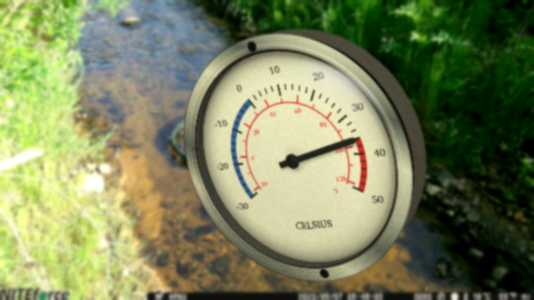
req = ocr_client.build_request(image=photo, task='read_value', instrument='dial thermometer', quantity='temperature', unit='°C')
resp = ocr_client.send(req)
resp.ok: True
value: 36 °C
